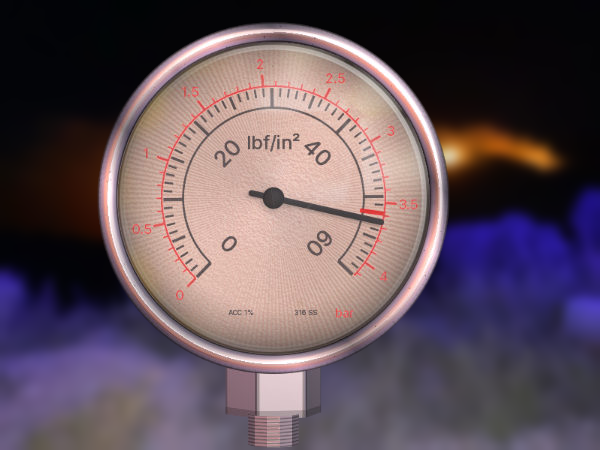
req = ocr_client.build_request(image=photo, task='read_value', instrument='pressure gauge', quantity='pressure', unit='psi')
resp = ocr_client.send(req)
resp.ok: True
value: 53 psi
